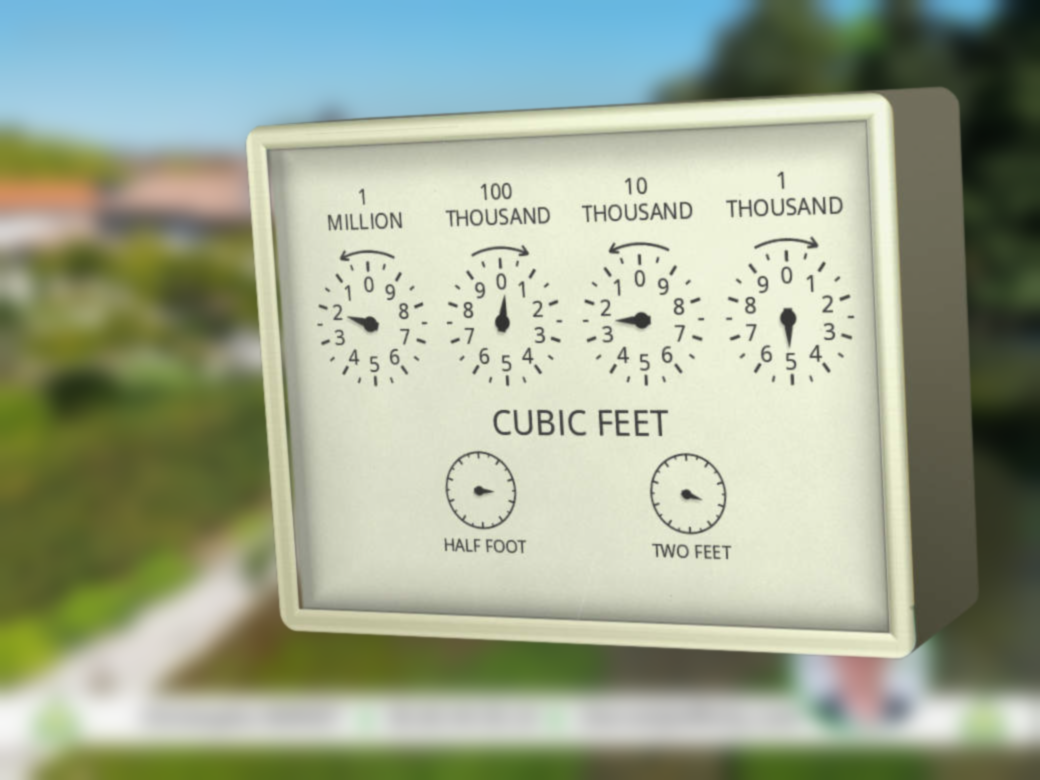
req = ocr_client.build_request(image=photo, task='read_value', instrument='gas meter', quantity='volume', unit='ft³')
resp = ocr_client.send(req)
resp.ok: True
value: 202500 ft³
